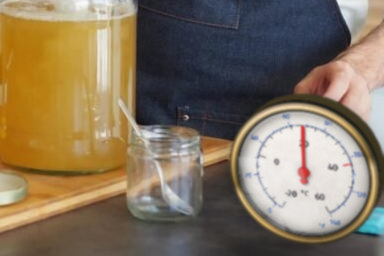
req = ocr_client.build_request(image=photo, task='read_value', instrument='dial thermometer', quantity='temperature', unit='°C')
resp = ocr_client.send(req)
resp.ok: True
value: 20 °C
